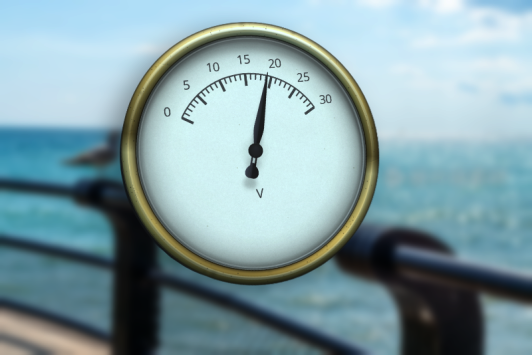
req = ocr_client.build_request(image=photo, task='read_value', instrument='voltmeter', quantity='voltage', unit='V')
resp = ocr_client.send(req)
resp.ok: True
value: 19 V
